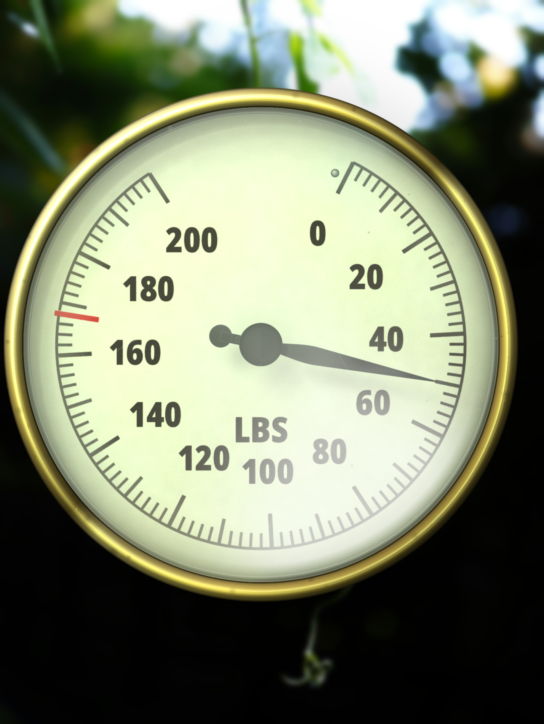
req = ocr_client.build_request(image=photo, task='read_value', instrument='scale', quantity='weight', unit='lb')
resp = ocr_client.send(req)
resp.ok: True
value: 50 lb
